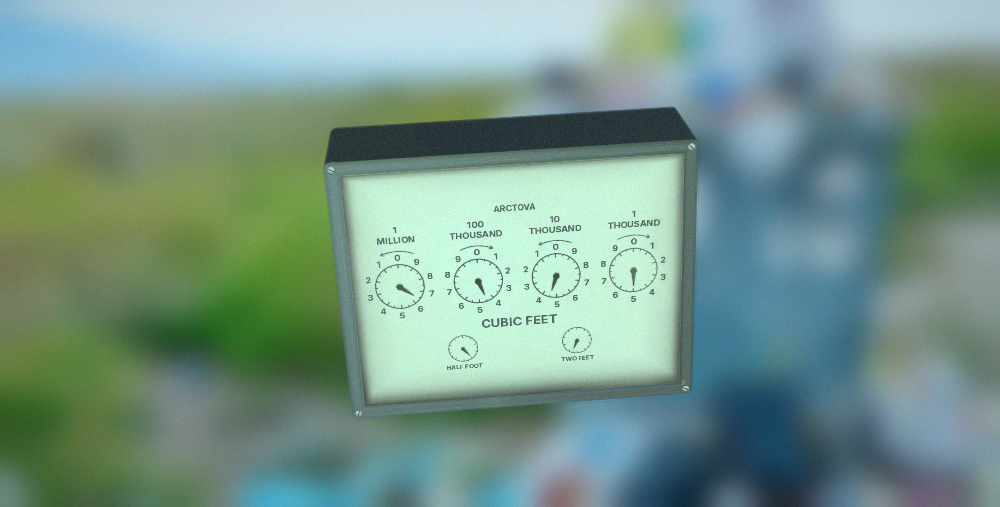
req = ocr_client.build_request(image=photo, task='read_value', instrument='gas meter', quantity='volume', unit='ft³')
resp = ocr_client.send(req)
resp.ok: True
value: 644500 ft³
